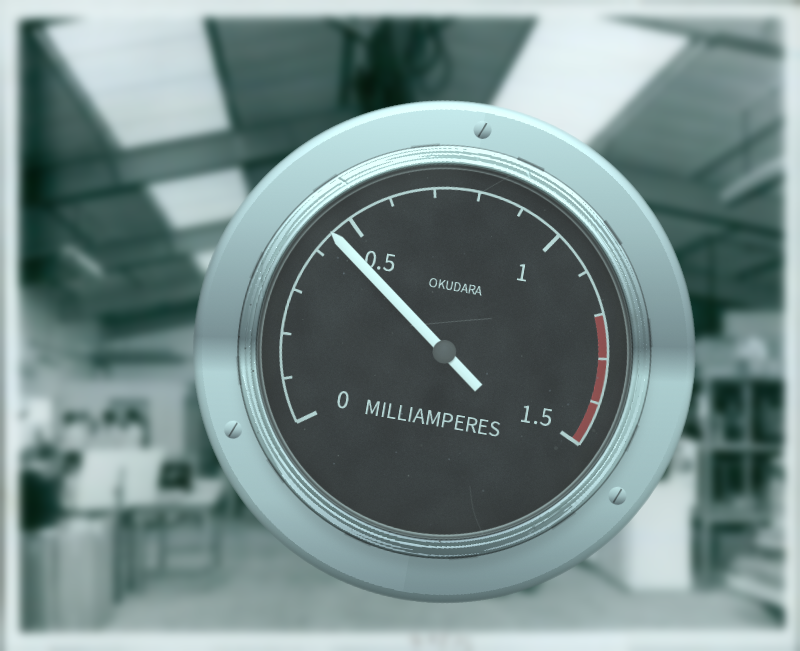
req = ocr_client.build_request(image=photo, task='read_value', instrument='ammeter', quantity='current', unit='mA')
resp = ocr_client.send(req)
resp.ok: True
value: 0.45 mA
